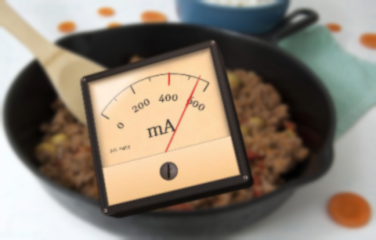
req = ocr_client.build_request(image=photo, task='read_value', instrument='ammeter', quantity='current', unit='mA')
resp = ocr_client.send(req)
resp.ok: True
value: 550 mA
